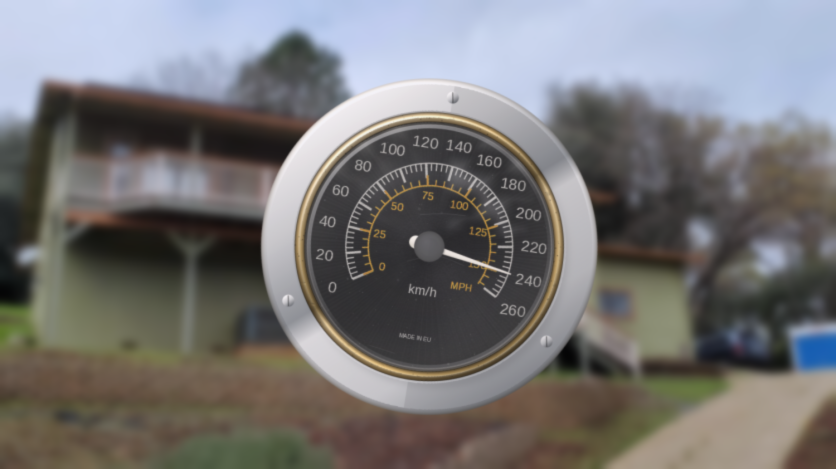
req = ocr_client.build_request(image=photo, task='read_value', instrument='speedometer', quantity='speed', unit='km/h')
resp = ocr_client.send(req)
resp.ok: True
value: 240 km/h
